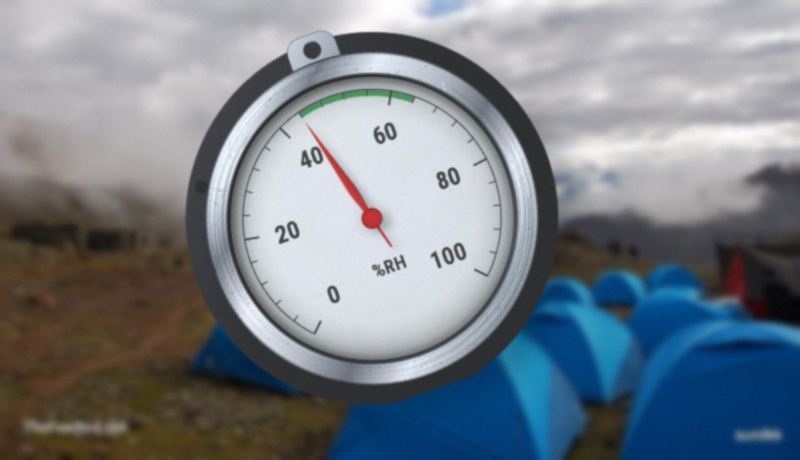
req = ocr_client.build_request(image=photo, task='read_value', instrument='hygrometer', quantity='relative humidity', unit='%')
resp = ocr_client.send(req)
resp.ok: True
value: 44 %
